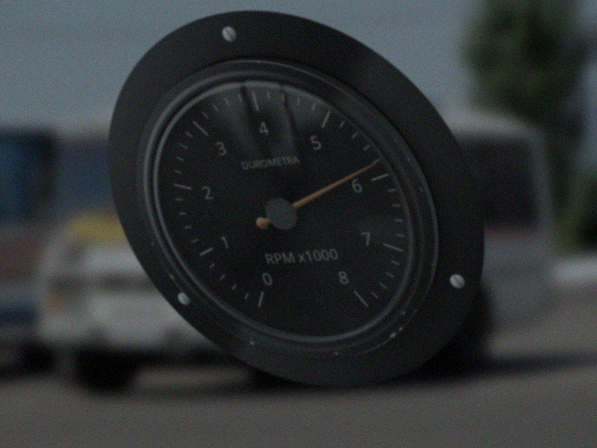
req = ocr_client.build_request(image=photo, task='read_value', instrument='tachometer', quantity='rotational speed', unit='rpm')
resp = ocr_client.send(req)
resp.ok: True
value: 5800 rpm
